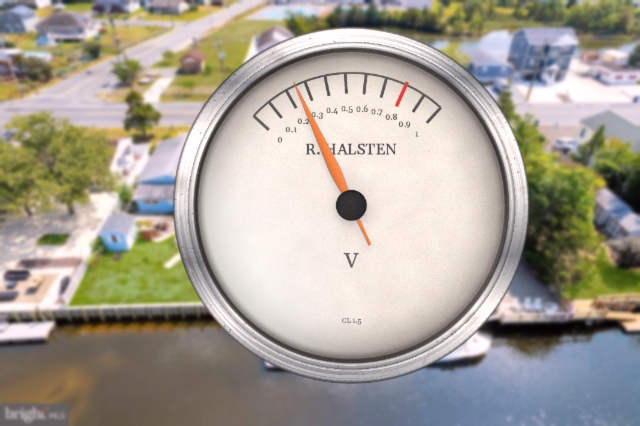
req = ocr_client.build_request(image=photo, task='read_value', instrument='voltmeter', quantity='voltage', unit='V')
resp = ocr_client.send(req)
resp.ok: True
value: 0.25 V
